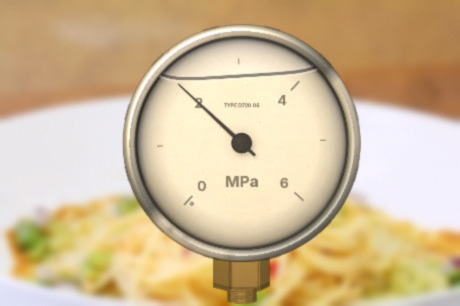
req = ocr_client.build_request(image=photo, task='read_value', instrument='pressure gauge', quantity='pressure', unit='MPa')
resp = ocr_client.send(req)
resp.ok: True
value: 2 MPa
